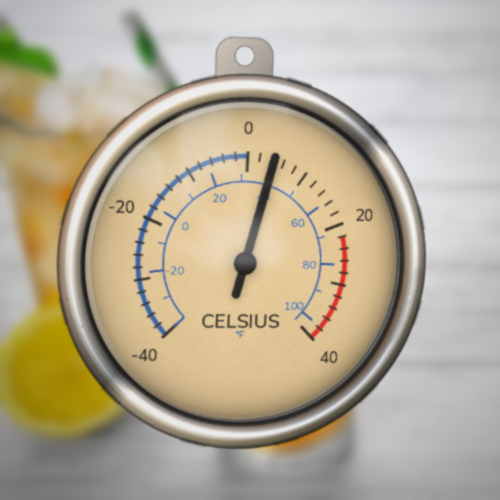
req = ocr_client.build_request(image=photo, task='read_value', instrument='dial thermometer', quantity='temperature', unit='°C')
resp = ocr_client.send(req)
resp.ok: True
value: 4 °C
